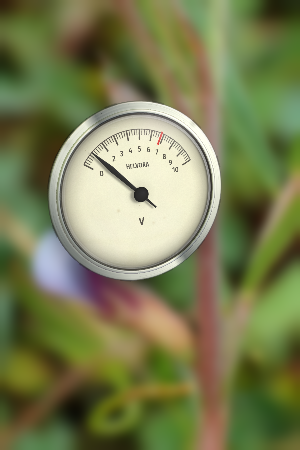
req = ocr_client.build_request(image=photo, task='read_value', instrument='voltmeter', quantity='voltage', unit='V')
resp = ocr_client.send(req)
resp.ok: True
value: 1 V
